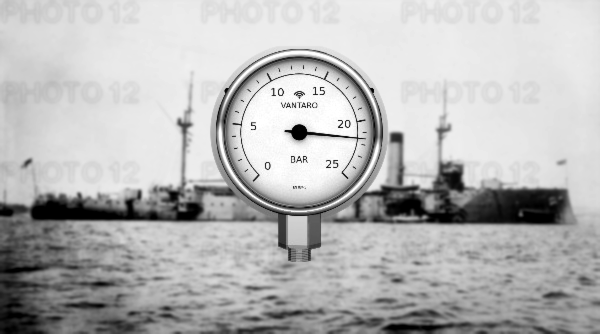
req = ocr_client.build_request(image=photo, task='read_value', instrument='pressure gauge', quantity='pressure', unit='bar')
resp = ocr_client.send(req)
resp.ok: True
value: 21.5 bar
